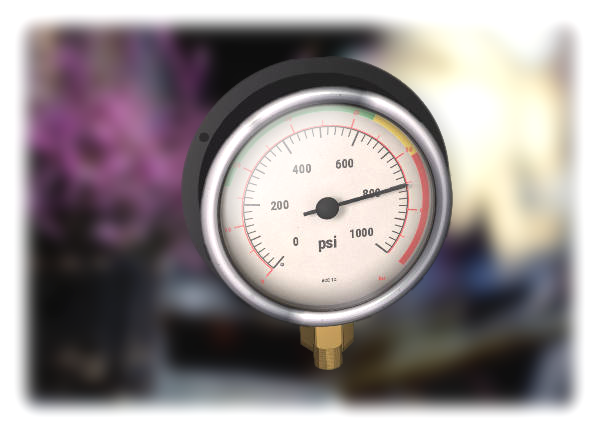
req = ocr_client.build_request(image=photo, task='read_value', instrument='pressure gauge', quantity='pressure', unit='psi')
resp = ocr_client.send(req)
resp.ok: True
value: 800 psi
